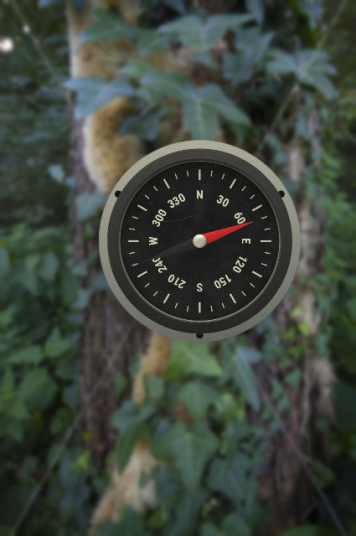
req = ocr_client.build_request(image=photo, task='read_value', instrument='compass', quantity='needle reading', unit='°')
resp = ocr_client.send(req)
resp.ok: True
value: 70 °
